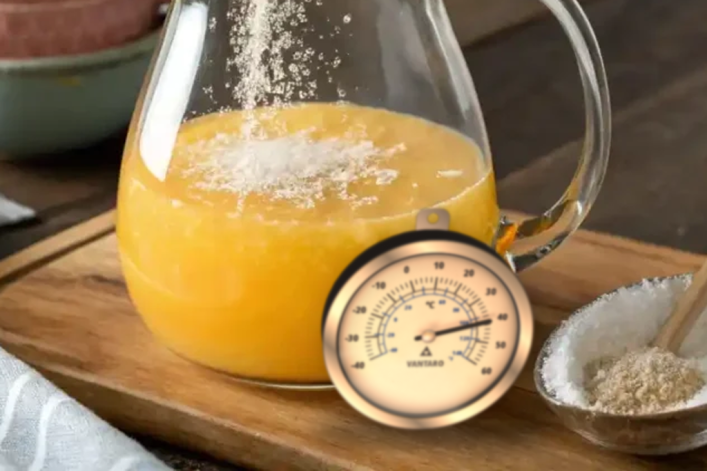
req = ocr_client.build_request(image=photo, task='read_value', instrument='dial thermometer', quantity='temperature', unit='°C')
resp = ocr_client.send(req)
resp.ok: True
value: 40 °C
